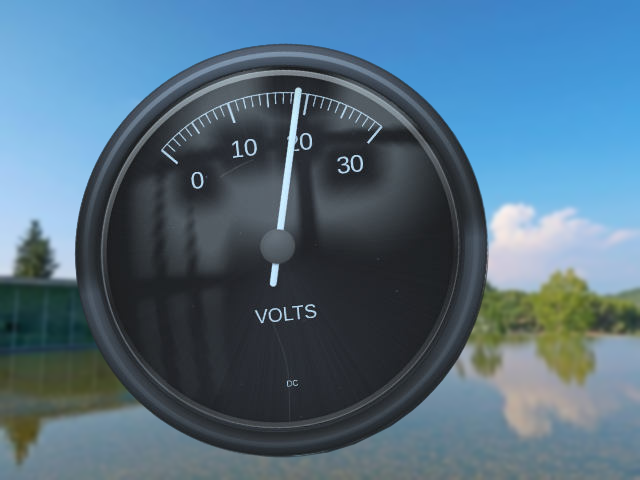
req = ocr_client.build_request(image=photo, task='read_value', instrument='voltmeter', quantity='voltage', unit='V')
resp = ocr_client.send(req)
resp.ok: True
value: 19 V
